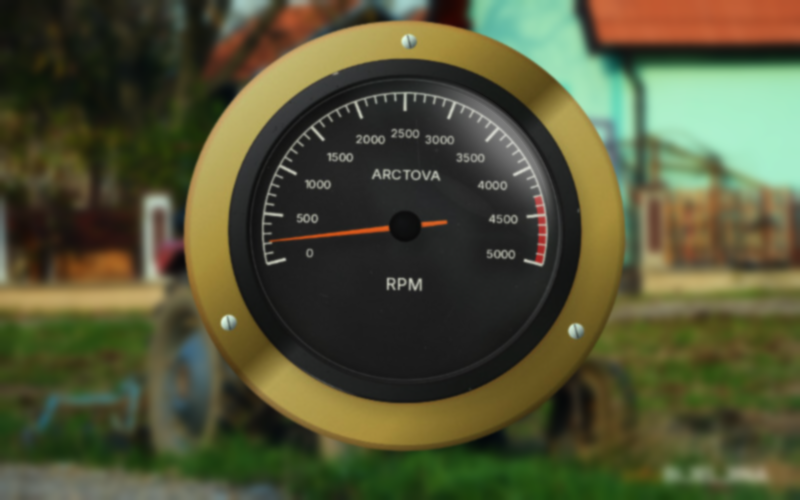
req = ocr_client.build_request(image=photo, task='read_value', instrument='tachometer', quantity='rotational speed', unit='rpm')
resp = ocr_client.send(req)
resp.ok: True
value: 200 rpm
